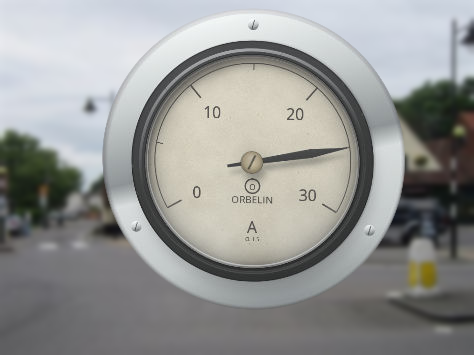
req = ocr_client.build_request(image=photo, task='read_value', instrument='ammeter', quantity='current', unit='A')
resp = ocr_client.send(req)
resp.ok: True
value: 25 A
